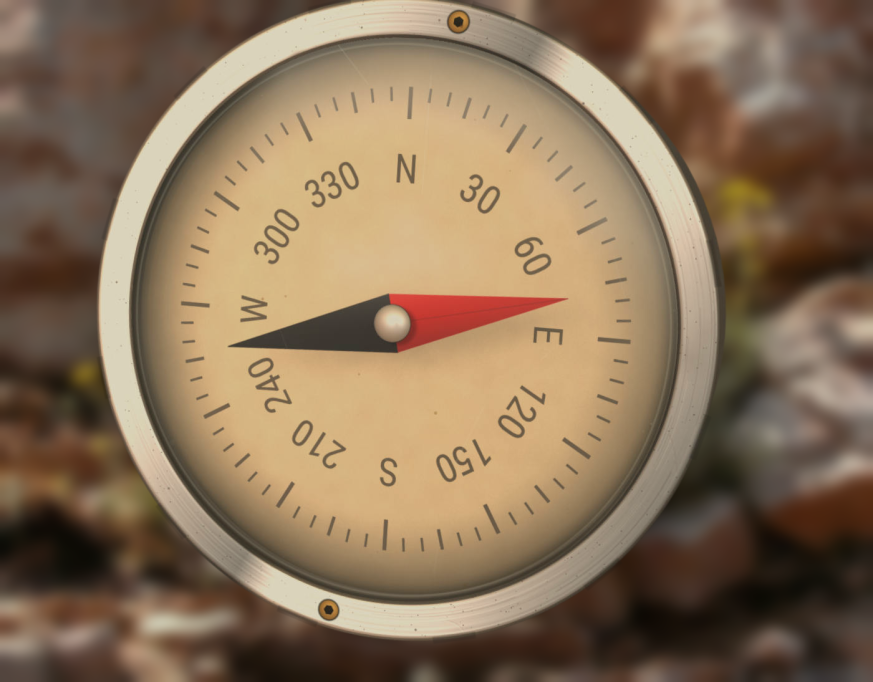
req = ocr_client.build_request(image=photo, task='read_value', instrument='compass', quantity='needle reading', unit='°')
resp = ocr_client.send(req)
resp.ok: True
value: 77.5 °
